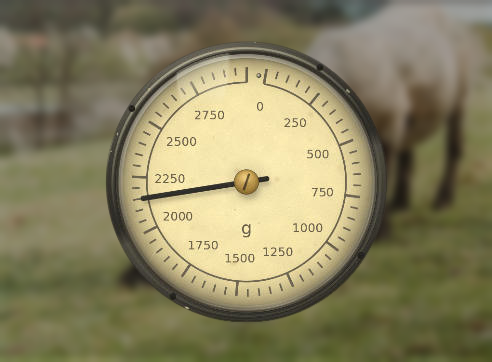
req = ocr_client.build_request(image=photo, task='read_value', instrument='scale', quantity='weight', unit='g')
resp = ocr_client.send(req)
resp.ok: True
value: 2150 g
